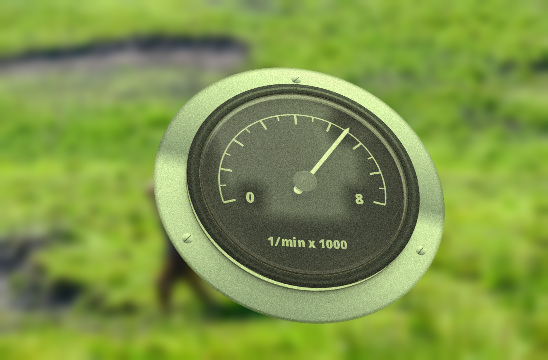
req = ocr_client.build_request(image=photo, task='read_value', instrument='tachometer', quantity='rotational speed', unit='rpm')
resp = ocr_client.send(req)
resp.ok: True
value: 5500 rpm
